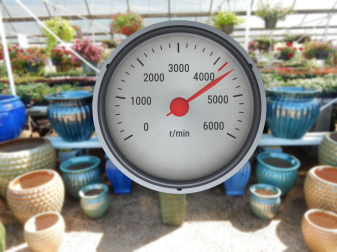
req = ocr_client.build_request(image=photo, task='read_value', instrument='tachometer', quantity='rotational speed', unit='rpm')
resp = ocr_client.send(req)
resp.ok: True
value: 4400 rpm
